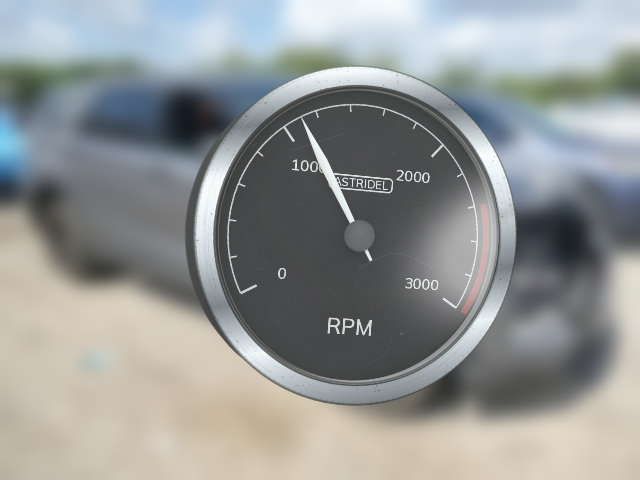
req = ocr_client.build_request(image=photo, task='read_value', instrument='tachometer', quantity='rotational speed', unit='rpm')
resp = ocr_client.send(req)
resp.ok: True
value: 1100 rpm
